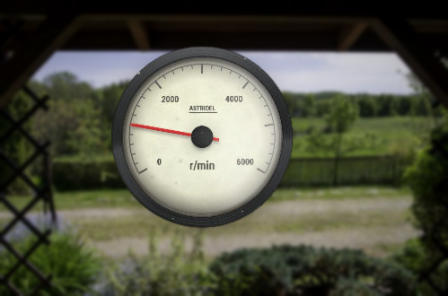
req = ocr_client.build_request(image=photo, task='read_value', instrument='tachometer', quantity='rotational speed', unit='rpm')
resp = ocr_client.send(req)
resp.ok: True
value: 1000 rpm
